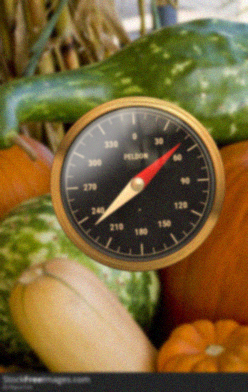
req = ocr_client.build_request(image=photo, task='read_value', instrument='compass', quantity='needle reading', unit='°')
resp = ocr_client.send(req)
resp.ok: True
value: 50 °
